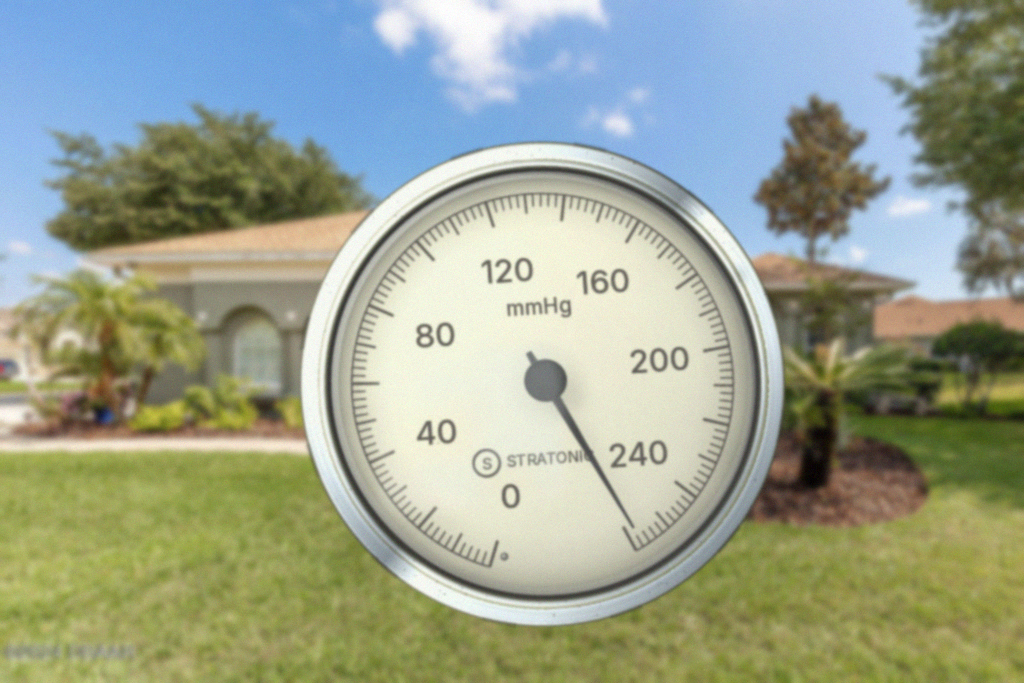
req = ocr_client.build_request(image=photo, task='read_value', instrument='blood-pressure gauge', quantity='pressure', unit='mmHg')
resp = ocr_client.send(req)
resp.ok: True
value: 258 mmHg
